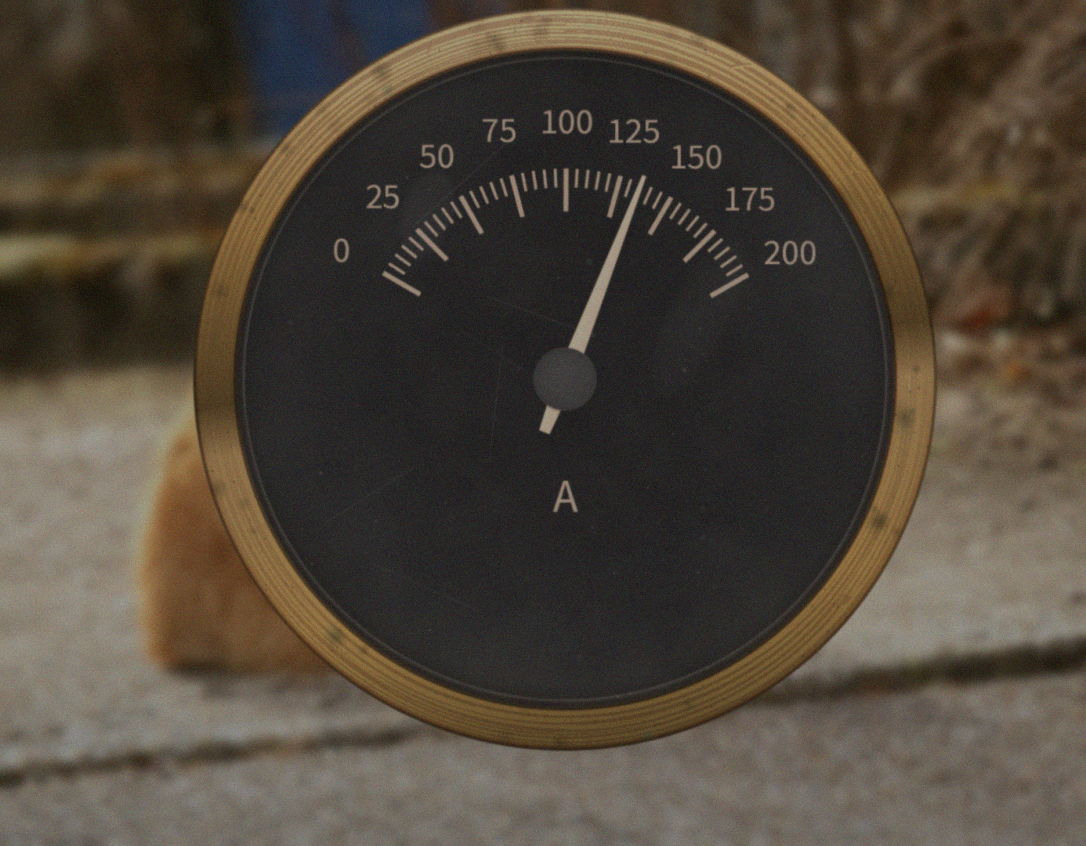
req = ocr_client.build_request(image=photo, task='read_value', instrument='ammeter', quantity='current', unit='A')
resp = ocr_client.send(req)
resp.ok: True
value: 135 A
